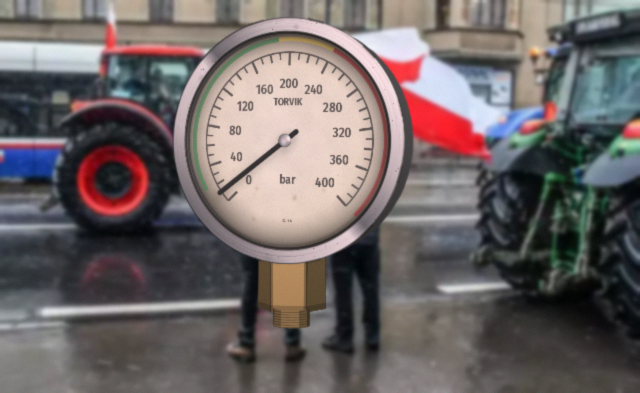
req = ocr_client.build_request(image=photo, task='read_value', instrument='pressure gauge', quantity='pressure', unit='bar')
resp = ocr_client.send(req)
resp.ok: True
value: 10 bar
